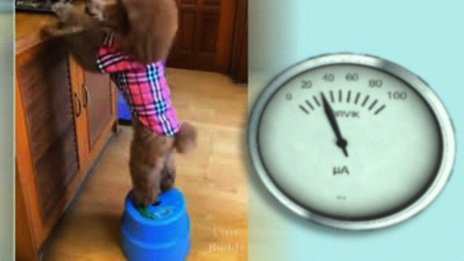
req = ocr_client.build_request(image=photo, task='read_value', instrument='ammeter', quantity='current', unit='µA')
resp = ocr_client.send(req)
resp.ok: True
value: 30 µA
